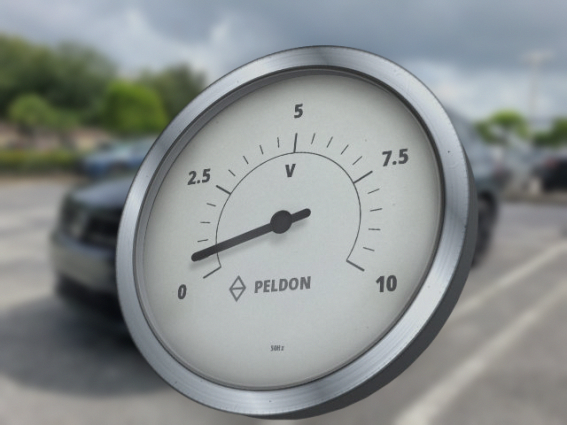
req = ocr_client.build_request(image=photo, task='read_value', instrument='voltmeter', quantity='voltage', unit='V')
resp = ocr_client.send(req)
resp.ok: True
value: 0.5 V
